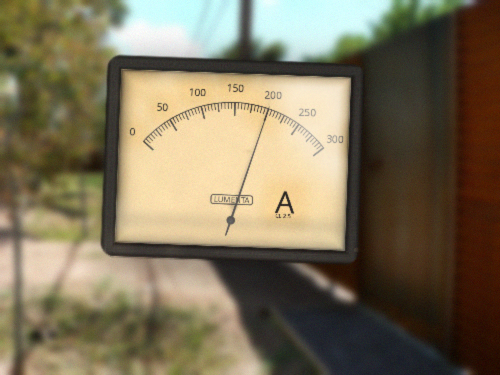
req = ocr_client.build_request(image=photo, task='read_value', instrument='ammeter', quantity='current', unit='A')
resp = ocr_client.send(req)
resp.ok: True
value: 200 A
